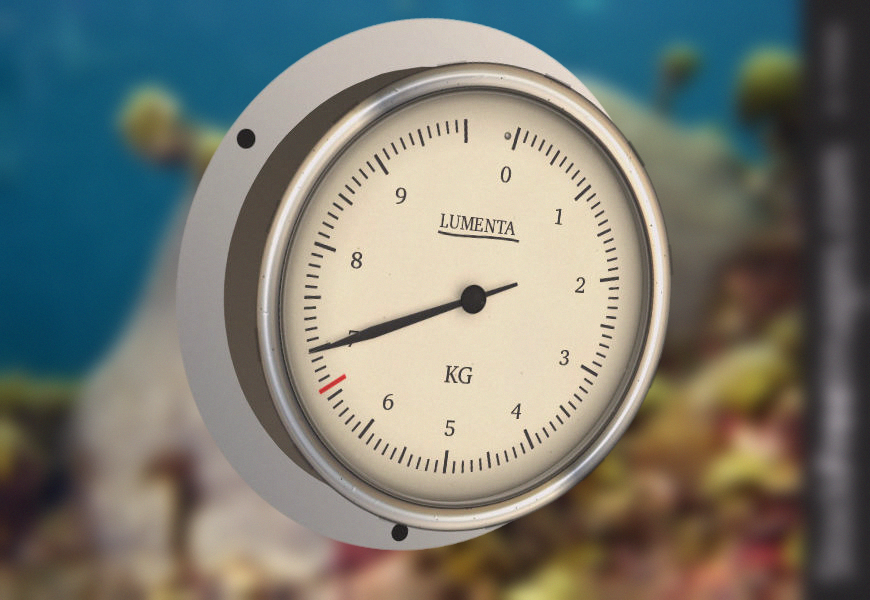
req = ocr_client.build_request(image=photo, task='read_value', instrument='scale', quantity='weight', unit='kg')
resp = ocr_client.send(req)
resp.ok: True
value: 7 kg
